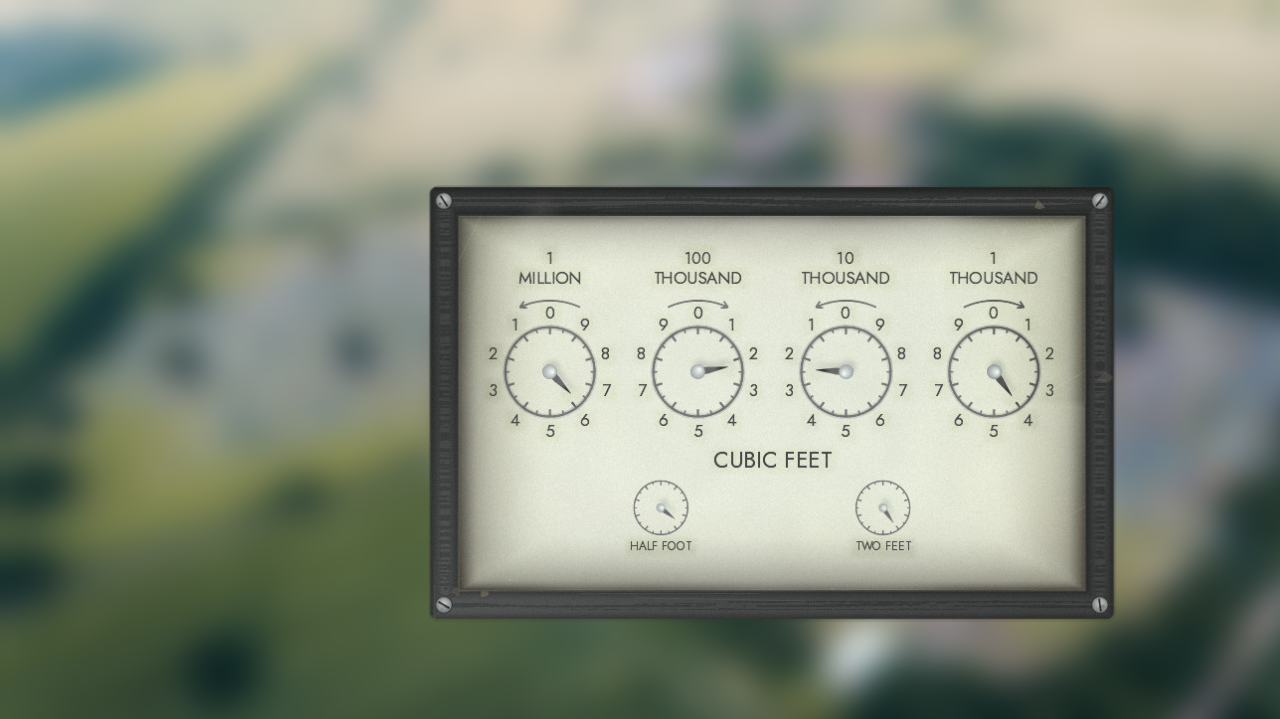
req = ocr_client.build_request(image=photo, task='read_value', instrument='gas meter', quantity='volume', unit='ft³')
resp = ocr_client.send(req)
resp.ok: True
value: 622400 ft³
